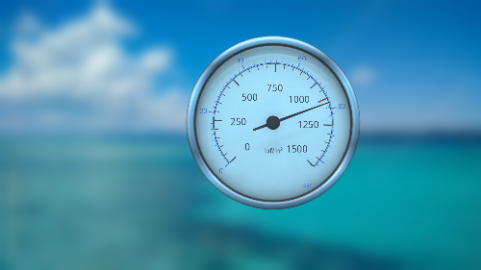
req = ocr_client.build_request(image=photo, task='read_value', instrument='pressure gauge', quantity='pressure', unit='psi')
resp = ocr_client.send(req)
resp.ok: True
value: 1125 psi
